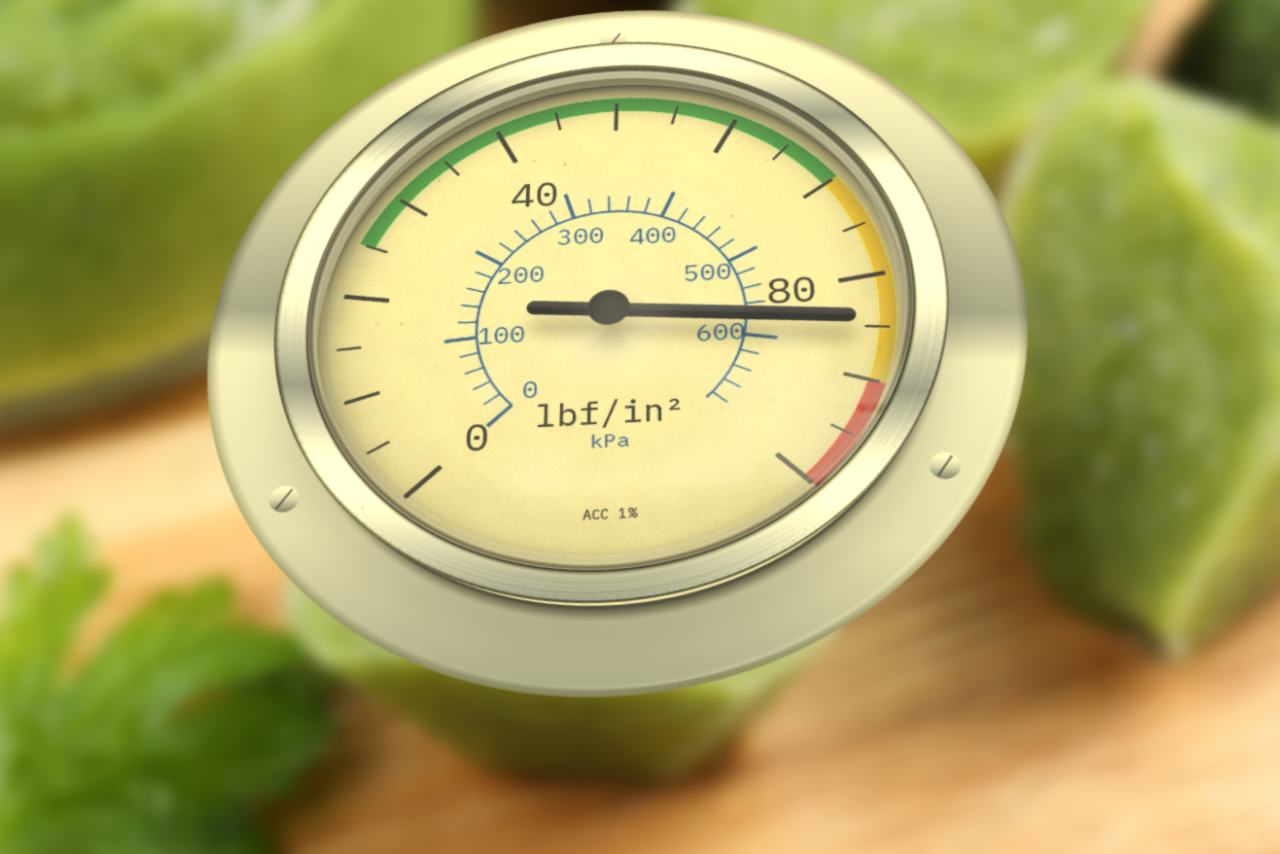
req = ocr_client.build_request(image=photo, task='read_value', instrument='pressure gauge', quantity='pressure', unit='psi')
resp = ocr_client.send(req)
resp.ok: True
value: 85 psi
